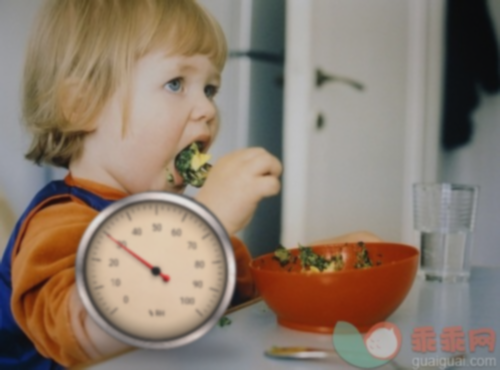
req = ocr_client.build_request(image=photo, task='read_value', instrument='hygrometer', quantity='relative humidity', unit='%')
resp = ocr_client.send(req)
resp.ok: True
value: 30 %
